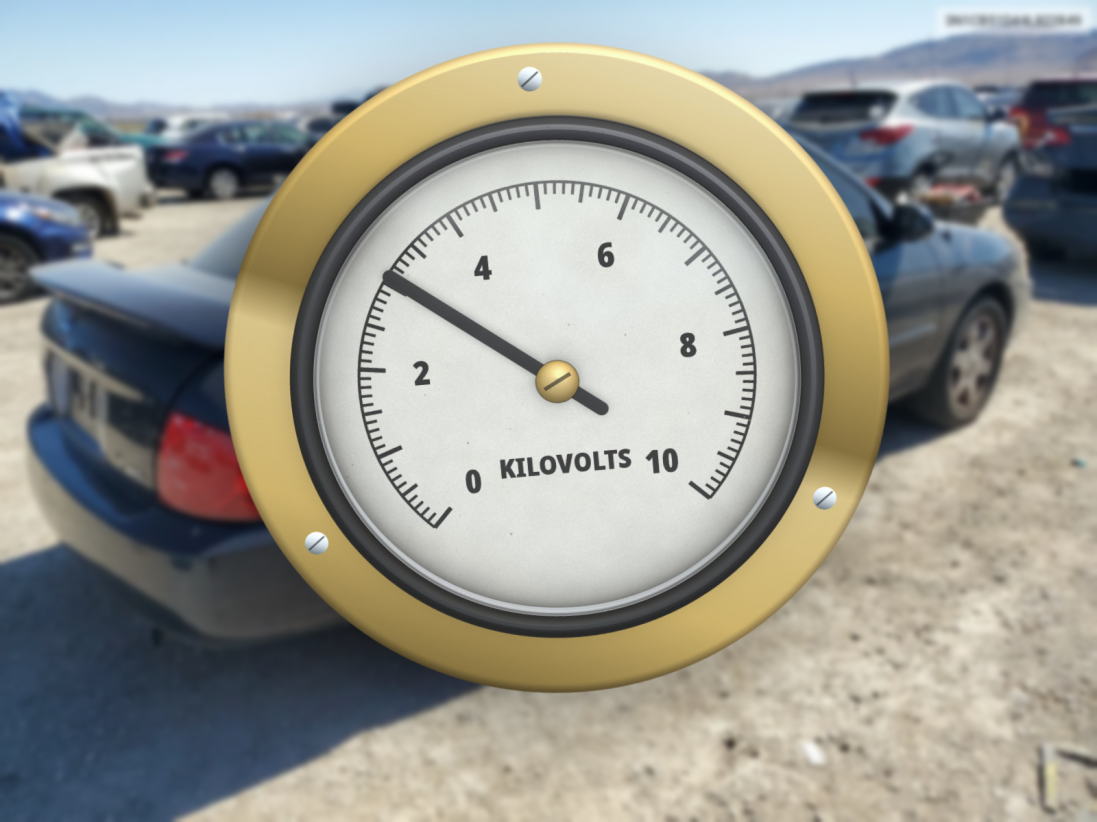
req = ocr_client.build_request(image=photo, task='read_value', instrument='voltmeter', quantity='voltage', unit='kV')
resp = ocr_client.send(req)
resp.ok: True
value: 3.1 kV
